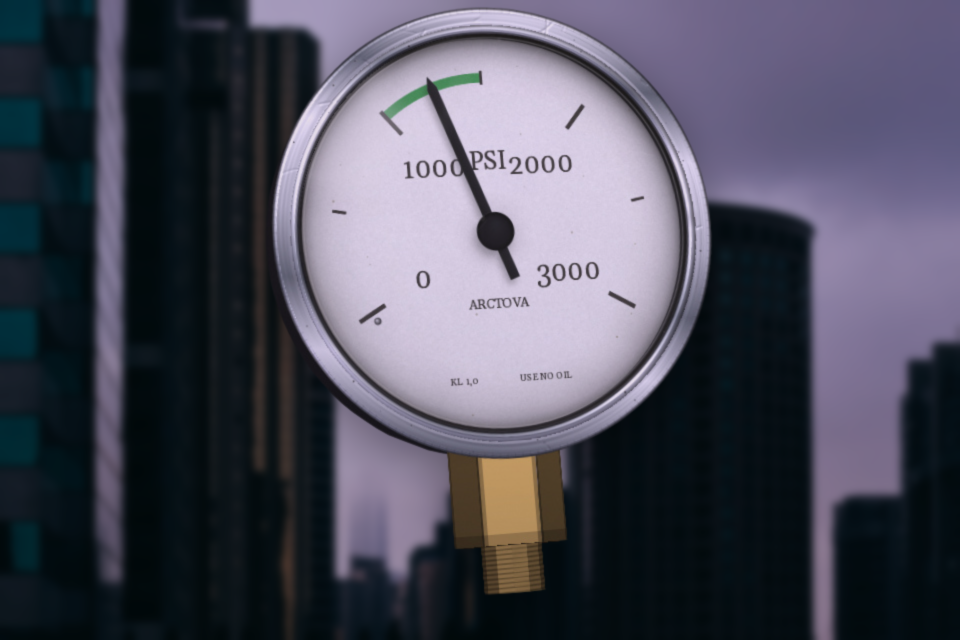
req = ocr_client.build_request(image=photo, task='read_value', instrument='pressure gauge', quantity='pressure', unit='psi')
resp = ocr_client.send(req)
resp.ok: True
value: 1250 psi
